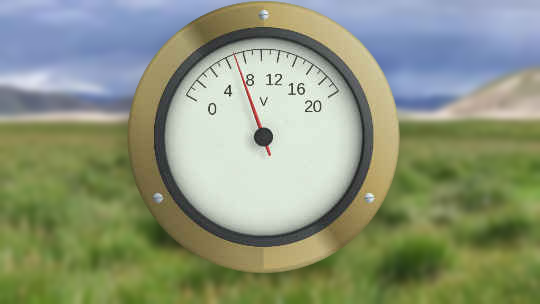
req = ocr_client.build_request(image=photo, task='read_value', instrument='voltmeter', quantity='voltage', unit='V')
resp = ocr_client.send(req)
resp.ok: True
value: 7 V
